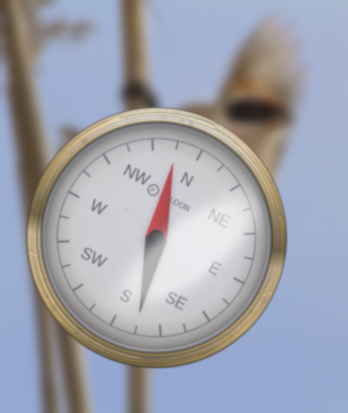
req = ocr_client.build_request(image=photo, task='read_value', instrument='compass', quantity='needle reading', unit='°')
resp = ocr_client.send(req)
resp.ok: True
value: 345 °
